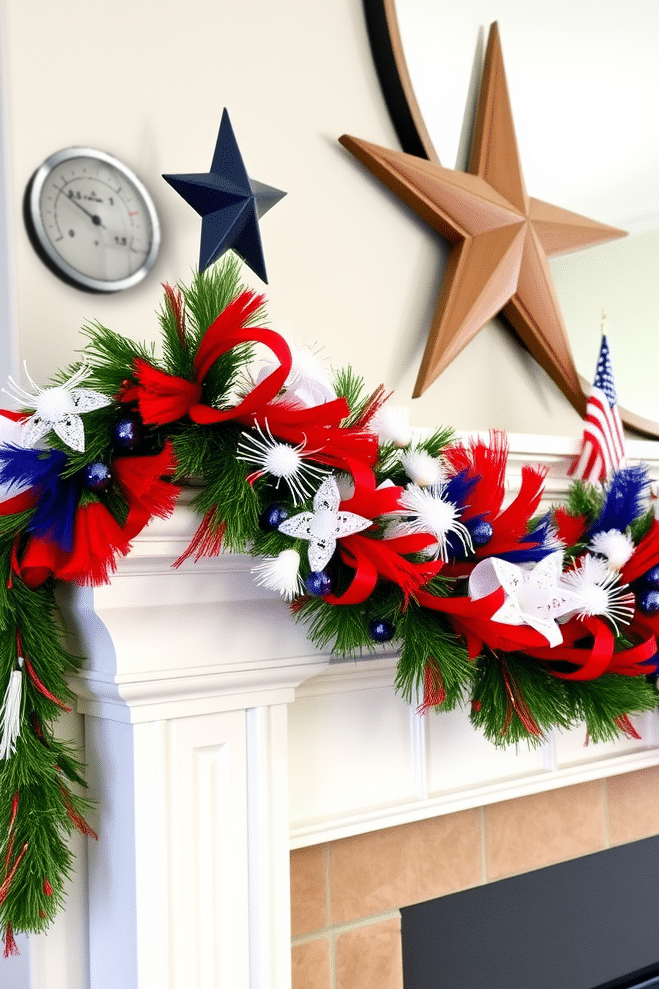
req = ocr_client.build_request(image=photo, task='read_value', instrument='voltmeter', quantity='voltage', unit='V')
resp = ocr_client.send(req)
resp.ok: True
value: 0.4 V
